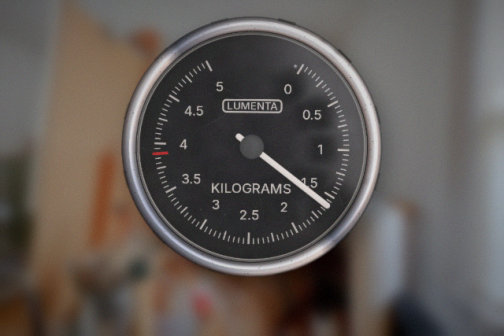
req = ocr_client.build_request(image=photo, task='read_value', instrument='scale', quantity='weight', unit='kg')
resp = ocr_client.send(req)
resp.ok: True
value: 1.6 kg
